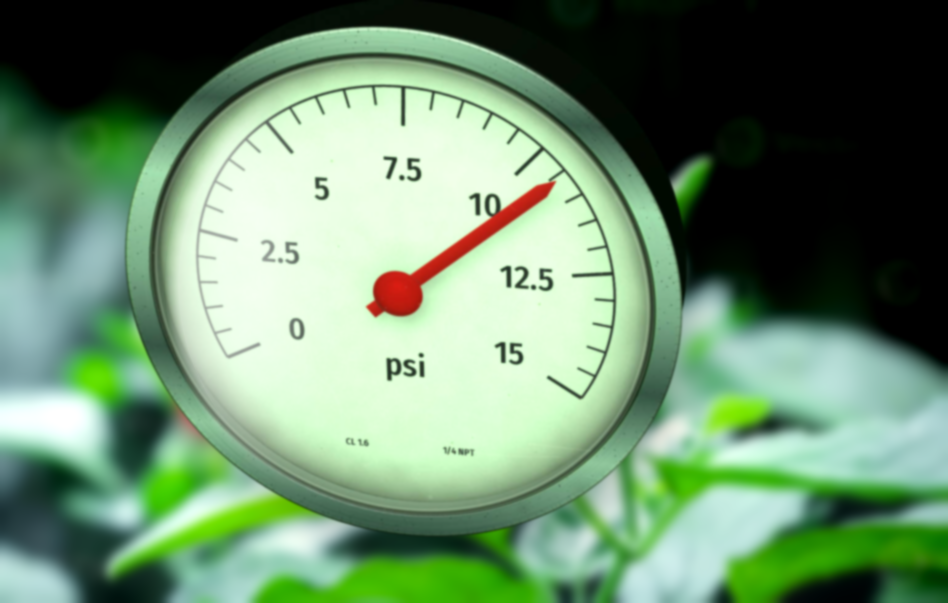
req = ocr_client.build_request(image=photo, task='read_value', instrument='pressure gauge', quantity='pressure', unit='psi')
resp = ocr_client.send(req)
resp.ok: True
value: 10.5 psi
